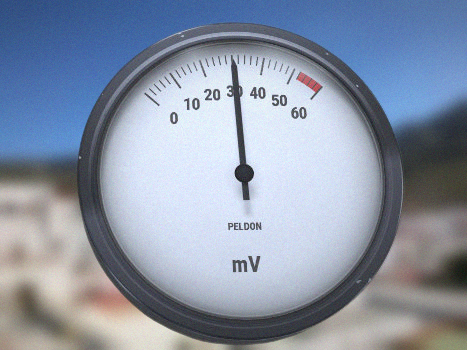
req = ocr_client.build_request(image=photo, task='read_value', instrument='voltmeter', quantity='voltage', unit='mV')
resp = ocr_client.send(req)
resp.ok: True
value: 30 mV
